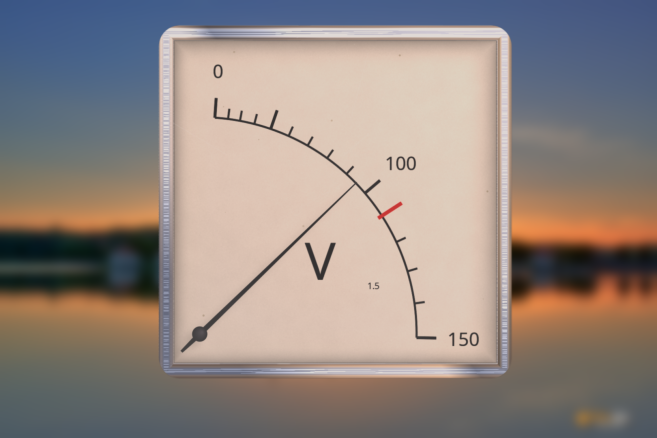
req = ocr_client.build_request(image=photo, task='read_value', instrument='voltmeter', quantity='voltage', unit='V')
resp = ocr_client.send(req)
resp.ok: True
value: 95 V
